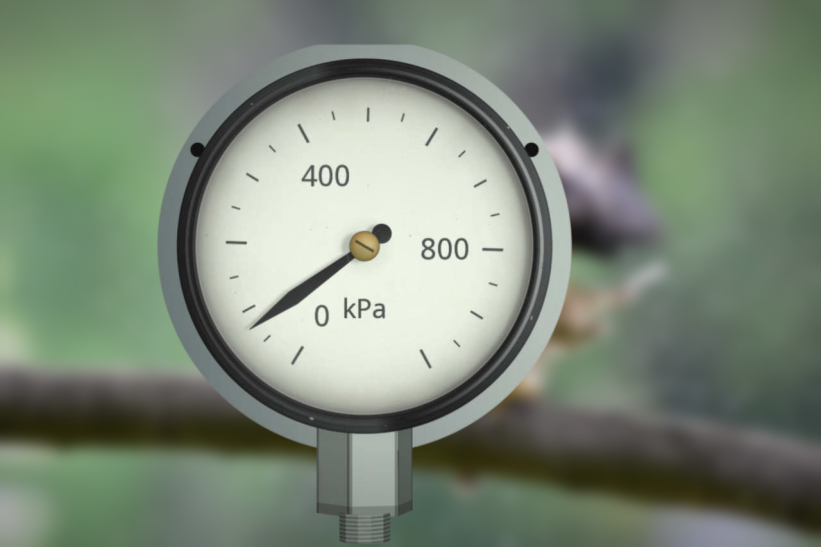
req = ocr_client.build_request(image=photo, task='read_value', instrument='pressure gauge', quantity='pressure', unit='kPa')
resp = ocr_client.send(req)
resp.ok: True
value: 75 kPa
